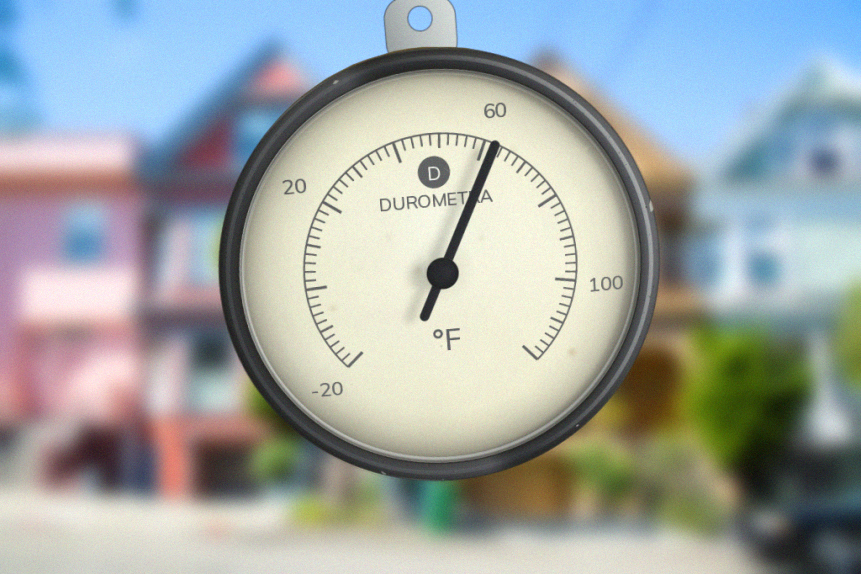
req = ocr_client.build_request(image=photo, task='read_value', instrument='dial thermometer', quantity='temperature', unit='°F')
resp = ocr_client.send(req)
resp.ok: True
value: 62 °F
